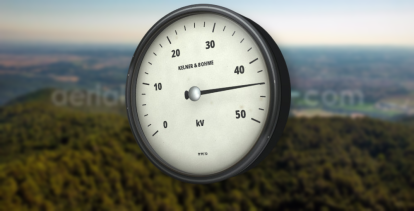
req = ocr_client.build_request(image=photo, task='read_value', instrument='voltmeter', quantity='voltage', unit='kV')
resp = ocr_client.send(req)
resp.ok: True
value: 44 kV
